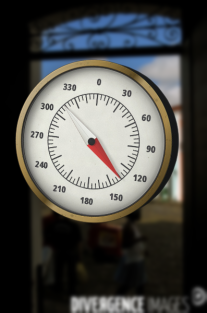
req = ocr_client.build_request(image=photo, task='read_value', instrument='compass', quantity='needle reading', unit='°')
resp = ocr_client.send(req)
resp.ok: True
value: 135 °
